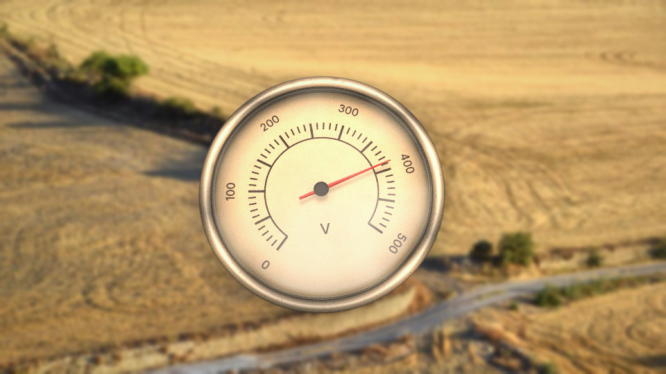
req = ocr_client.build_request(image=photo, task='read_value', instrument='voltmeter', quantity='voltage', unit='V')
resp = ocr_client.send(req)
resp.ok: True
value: 390 V
